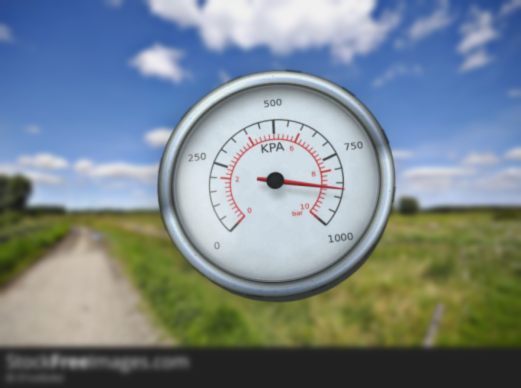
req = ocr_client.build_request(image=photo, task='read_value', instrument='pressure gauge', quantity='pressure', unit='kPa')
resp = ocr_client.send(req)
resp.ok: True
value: 875 kPa
